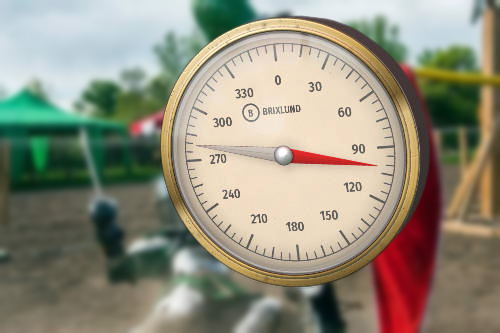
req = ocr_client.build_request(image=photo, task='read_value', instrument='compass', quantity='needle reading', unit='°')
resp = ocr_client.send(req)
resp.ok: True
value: 100 °
